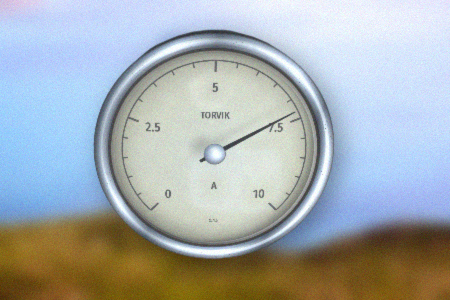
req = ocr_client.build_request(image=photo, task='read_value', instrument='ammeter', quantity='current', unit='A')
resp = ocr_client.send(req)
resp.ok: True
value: 7.25 A
